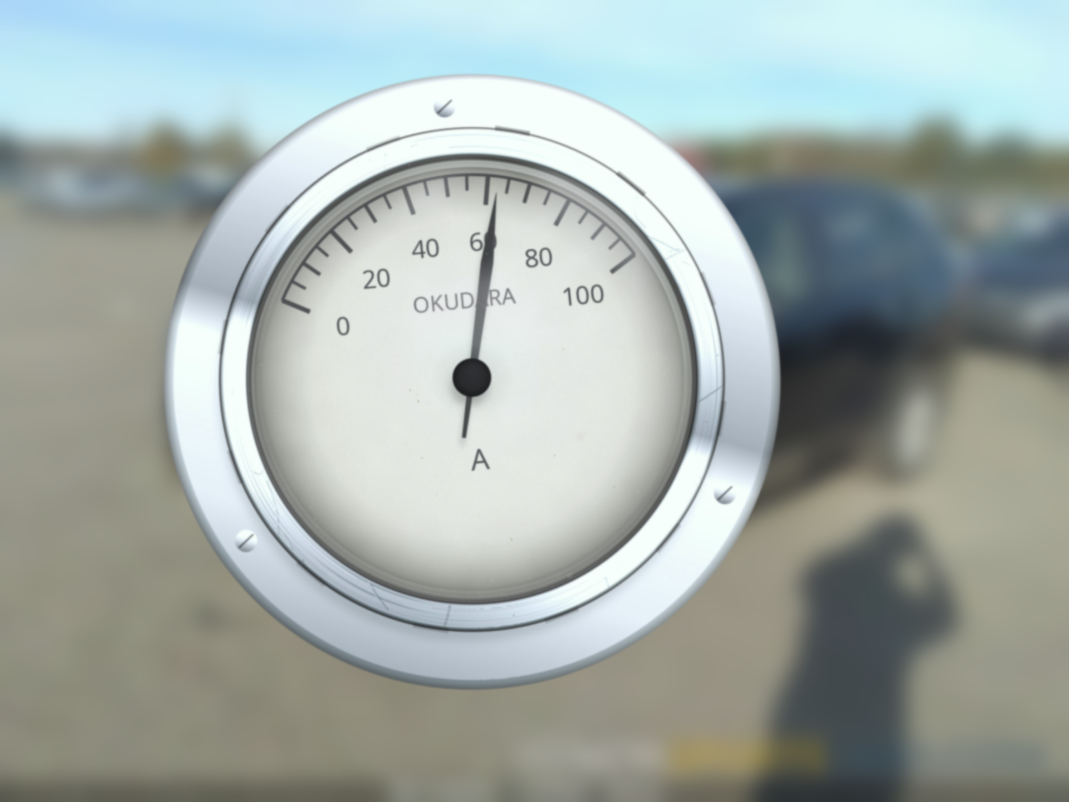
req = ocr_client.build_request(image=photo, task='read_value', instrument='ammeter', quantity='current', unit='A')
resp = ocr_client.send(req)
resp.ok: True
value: 62.5 A
